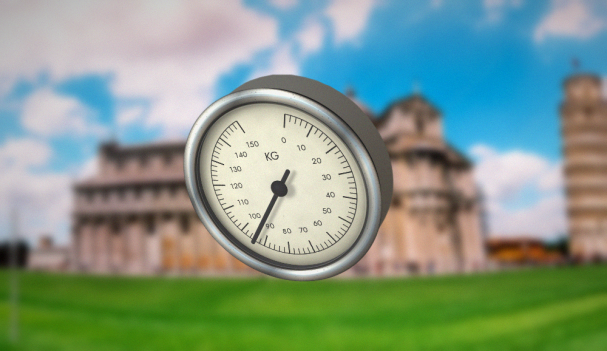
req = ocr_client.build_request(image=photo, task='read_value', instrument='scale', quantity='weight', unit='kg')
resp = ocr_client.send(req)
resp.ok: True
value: 94 kg
